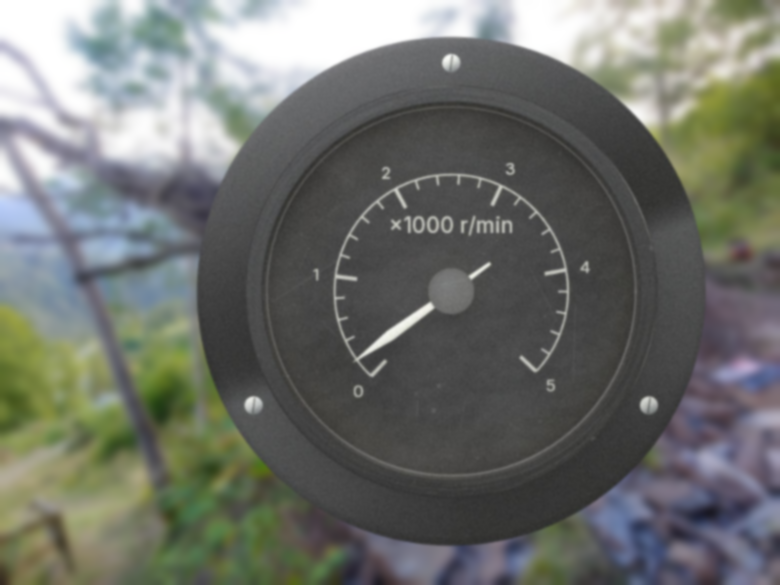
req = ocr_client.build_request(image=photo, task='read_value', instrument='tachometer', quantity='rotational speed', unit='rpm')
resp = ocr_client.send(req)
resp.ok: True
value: 200 rpm
